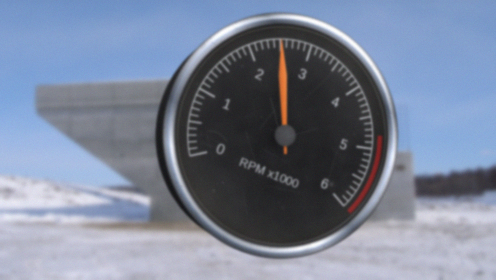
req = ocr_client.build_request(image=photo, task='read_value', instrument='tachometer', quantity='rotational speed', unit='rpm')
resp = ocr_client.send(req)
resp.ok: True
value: 2500 rpm
